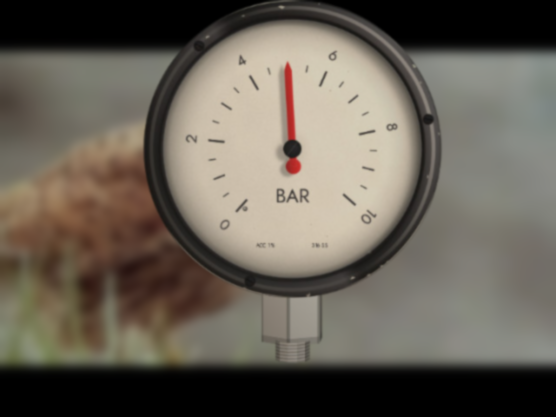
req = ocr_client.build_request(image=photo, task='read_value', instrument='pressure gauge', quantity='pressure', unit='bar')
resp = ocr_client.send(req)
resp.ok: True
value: 5 bar
